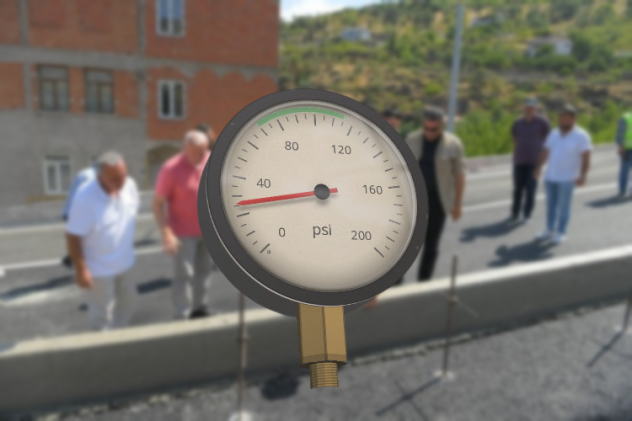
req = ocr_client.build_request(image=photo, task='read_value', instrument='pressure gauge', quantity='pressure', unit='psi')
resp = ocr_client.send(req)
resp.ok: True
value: 25 psi
